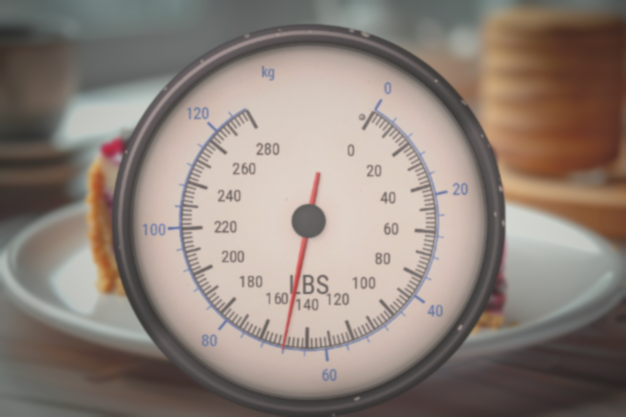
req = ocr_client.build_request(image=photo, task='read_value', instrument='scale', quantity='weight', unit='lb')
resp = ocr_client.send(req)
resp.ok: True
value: 150 lb
